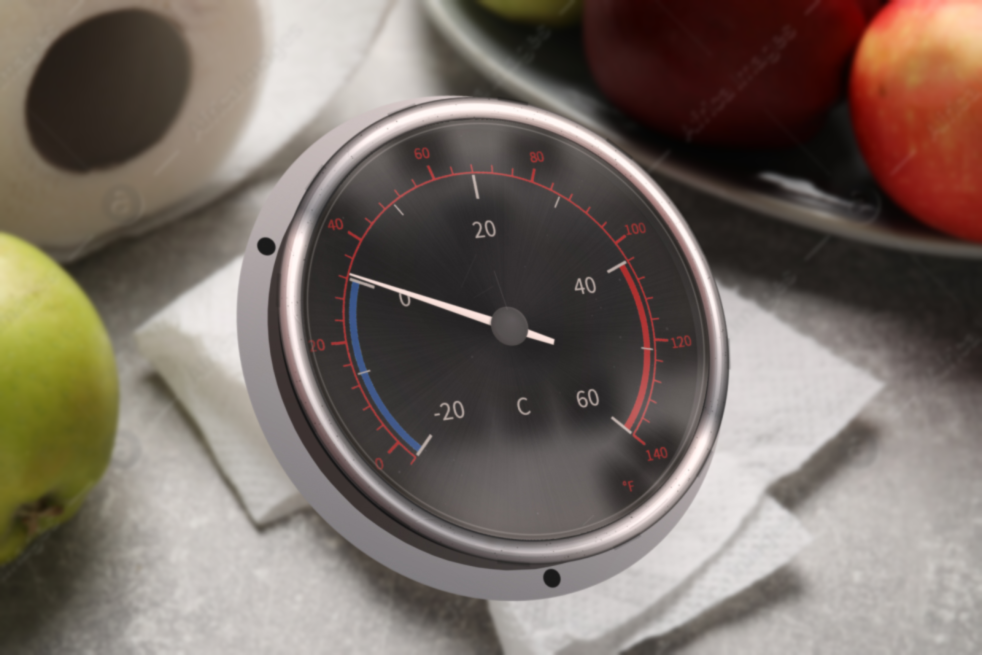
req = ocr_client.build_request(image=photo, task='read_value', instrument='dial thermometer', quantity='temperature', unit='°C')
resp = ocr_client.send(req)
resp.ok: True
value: 0 °C
